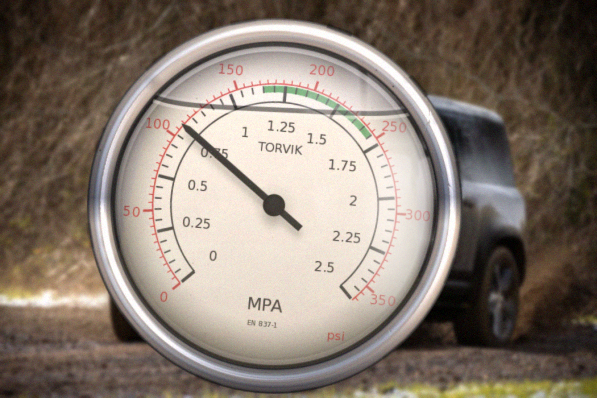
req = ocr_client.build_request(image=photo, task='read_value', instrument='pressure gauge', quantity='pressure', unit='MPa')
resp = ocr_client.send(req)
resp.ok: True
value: 0.75 MPa
